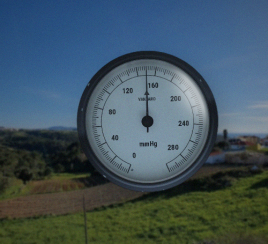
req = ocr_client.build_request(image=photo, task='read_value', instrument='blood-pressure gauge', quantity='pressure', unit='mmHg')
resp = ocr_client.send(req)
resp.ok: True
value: 150 mmHg
